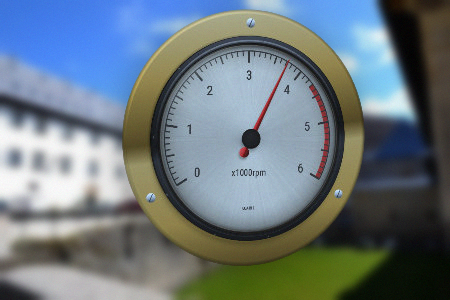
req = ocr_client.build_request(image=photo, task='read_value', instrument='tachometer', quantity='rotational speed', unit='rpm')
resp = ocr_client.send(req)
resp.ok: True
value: 3700 rpm
